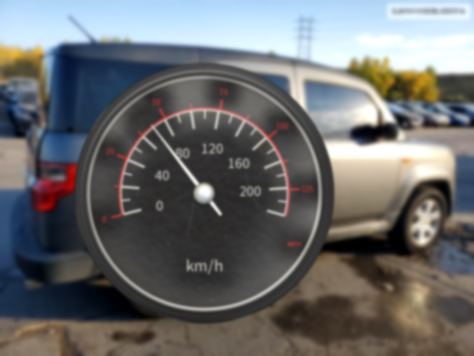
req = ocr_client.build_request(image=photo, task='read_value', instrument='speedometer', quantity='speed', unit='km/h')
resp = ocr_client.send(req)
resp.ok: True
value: 70 km/h
